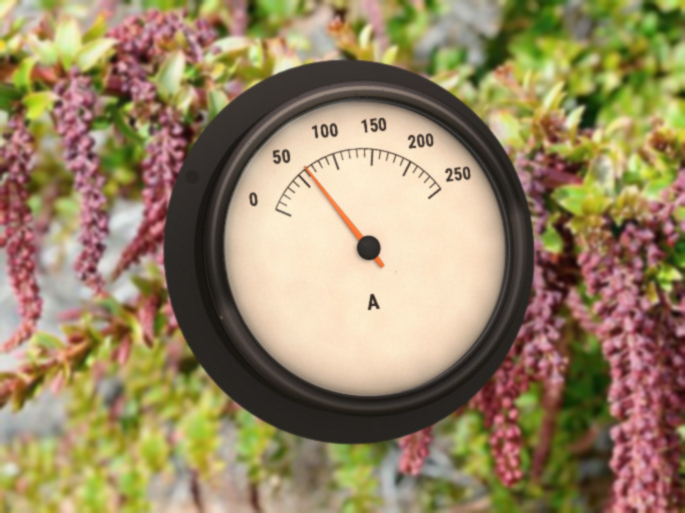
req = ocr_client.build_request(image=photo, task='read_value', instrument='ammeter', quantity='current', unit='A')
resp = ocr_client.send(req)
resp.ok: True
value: 60 A
